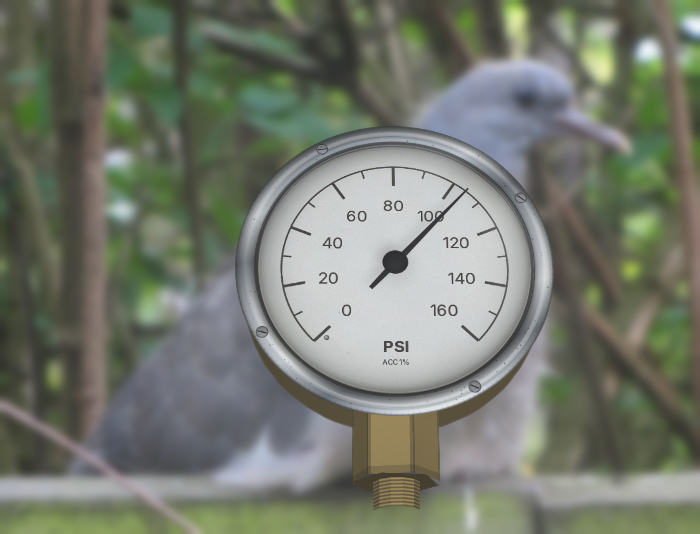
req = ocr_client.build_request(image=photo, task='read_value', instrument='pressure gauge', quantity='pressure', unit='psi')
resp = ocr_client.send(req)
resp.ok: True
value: 105 psi
